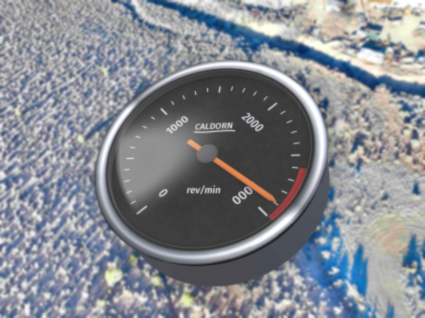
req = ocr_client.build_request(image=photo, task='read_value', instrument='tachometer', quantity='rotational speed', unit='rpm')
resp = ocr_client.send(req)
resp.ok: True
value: 2900 rpm
